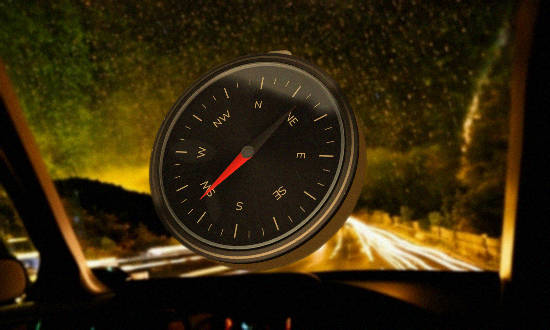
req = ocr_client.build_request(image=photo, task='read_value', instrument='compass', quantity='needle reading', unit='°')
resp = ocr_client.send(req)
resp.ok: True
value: 220 °
